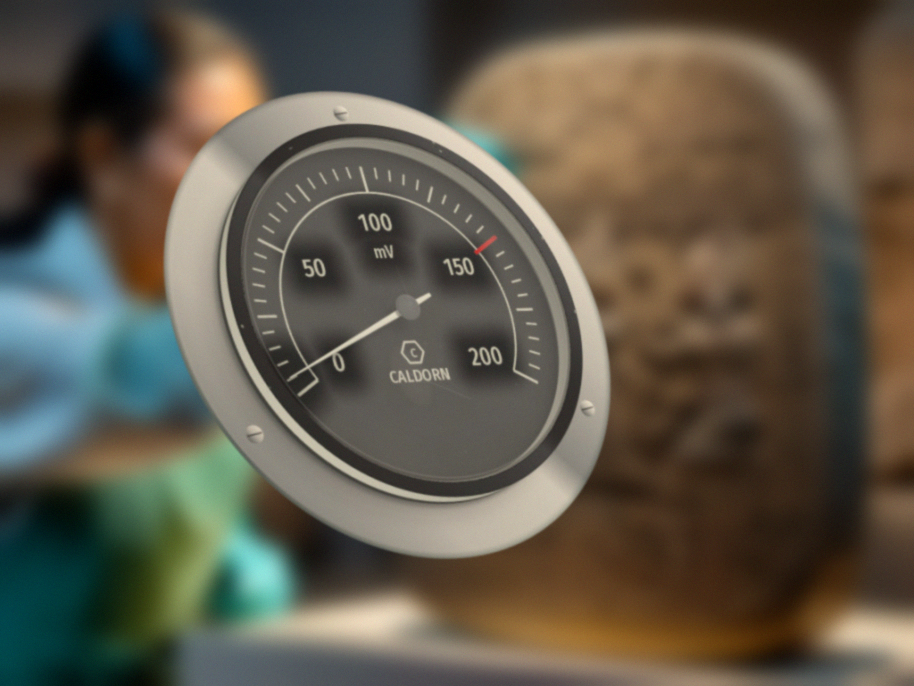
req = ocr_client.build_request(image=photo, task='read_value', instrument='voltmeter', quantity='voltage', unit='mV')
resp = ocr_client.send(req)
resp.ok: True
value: 5 mV
